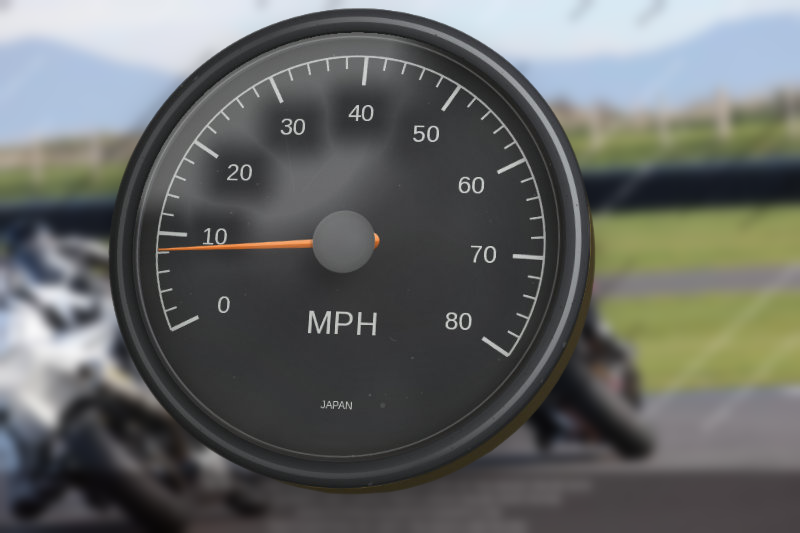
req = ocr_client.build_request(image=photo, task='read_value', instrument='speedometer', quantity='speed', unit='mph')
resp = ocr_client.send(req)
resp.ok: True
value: 8 mph
